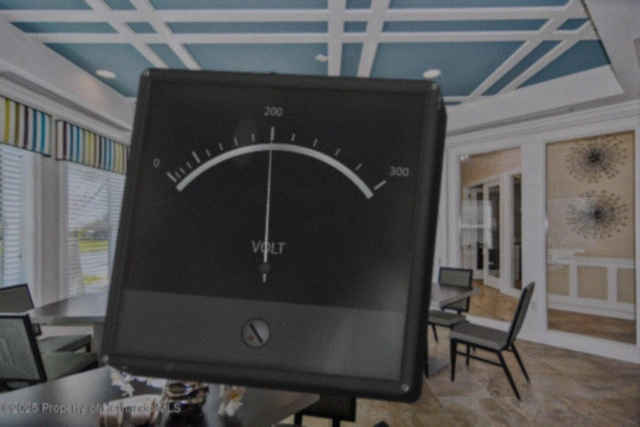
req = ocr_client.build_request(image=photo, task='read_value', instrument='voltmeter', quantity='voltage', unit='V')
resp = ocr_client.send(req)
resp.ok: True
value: 200 V
